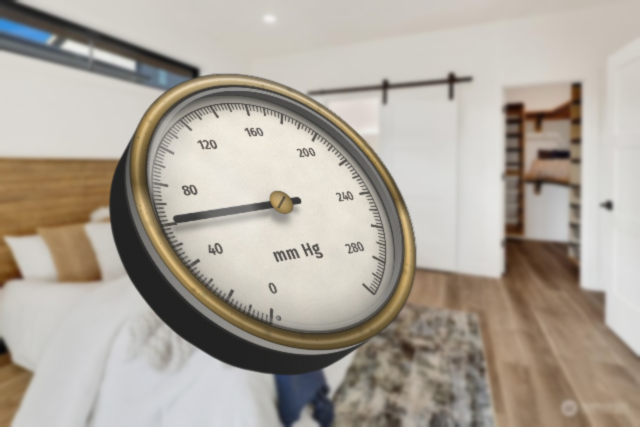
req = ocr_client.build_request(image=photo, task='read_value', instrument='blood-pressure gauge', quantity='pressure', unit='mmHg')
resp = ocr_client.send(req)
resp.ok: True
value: 60 mmHg
